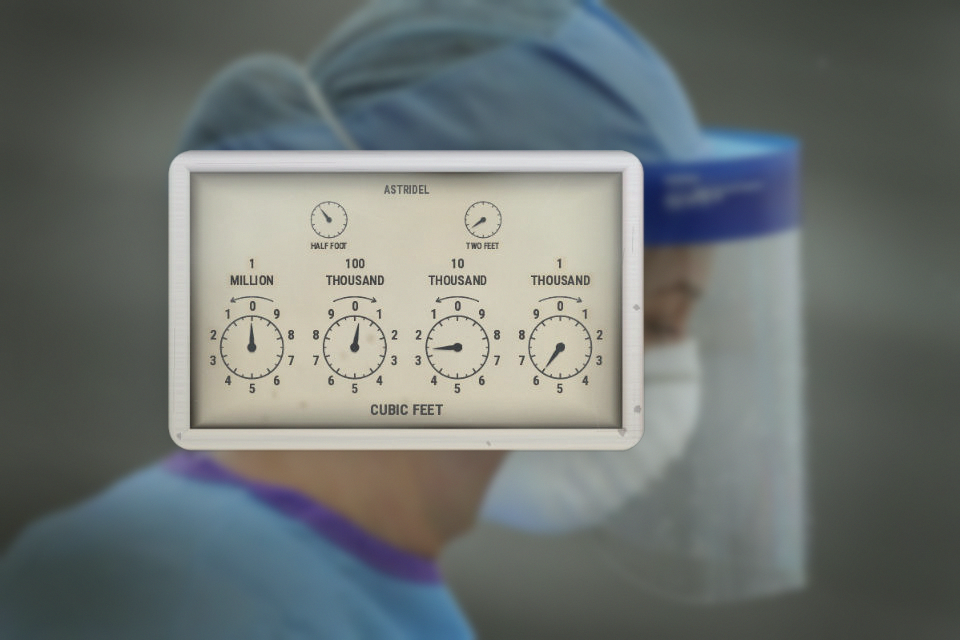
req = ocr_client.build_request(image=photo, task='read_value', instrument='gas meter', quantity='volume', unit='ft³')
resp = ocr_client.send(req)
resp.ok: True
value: 2600 ft³
